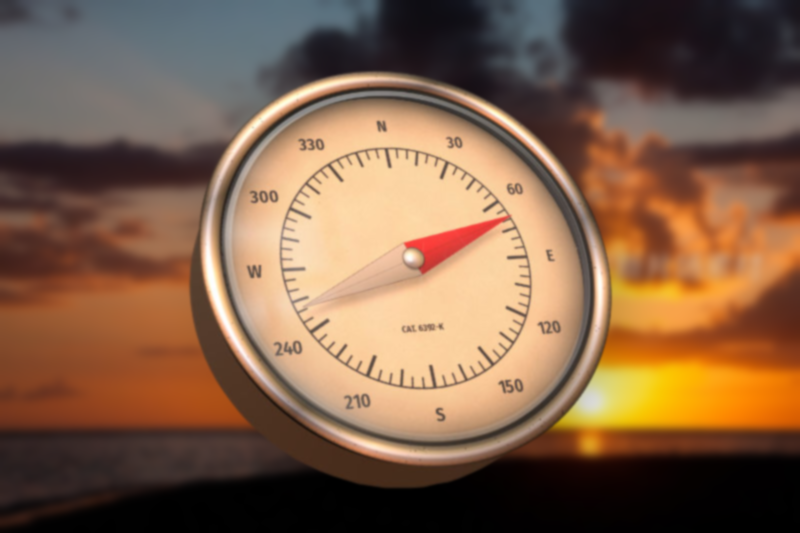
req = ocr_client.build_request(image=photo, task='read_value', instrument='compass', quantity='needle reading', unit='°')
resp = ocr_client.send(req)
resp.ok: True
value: 70 °
